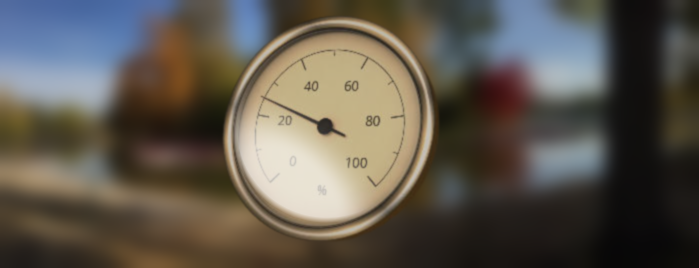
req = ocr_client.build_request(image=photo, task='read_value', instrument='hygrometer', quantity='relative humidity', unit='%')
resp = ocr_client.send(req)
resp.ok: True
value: 25 %
